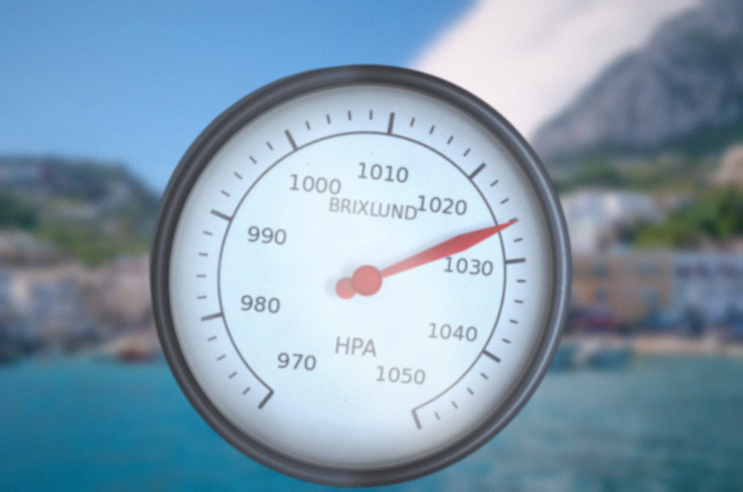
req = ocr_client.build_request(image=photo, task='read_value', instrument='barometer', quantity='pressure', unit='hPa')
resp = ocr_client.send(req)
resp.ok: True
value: 1026 hPa
